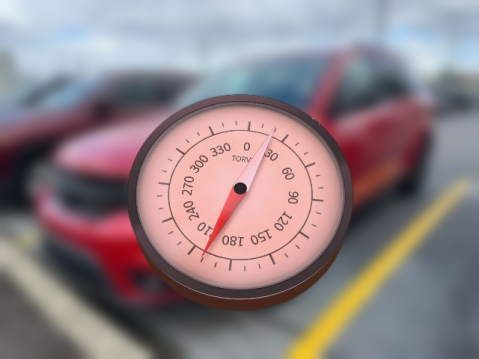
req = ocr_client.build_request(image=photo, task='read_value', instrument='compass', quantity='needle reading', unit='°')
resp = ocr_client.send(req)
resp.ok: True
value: 200 °
